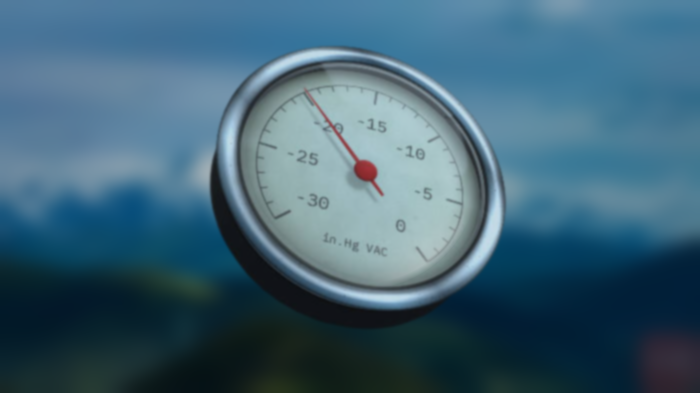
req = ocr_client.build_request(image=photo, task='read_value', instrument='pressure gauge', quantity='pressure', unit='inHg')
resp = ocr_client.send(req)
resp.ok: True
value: -20 inHg
